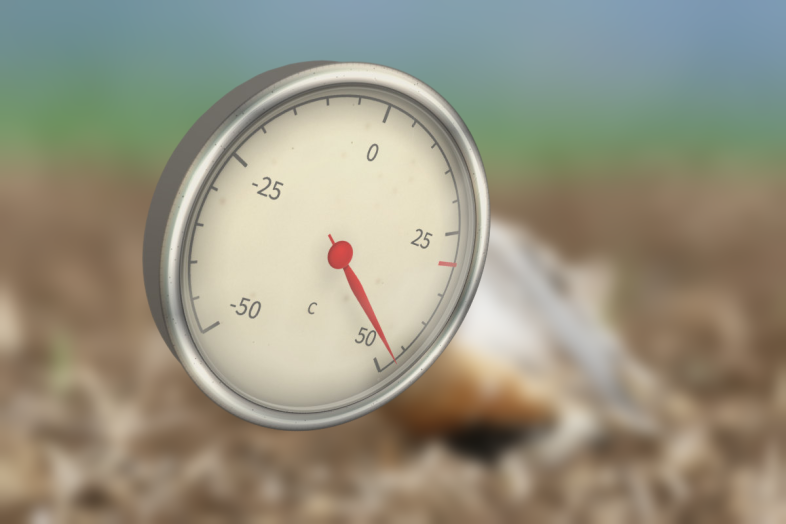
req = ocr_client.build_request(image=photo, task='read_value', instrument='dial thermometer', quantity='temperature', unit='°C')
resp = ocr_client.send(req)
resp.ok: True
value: 47.5 °C
